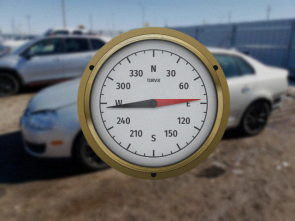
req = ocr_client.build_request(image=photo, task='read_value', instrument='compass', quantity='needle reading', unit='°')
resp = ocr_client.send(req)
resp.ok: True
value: 85 °
